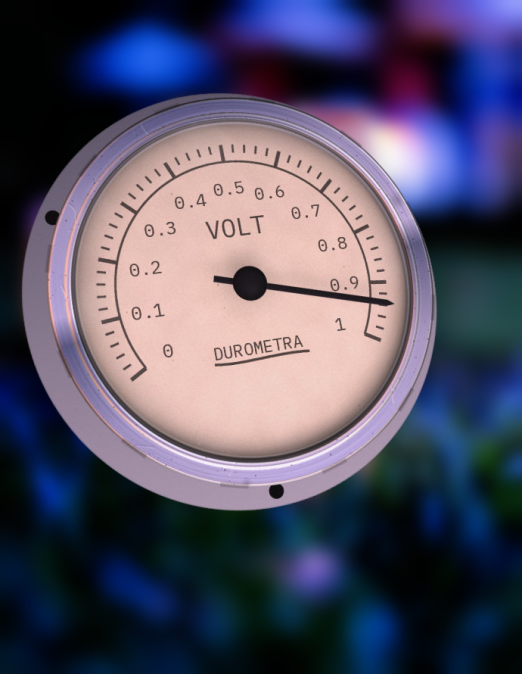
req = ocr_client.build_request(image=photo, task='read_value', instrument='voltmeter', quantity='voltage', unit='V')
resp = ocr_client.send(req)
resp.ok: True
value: 0.94 V
